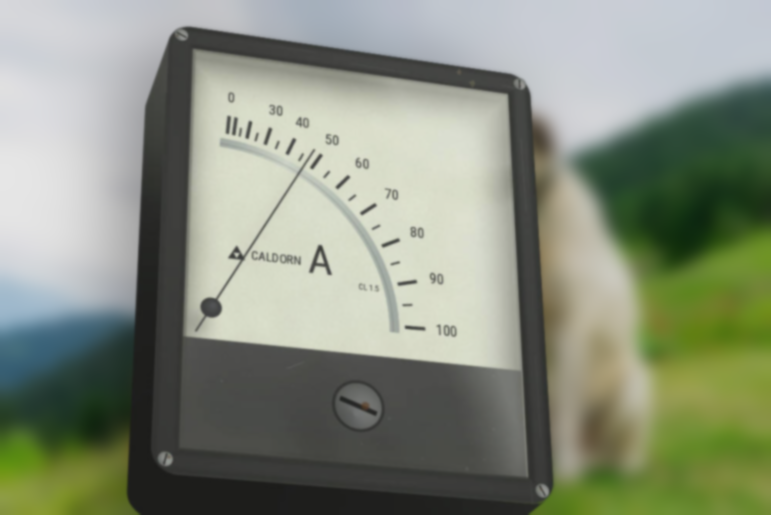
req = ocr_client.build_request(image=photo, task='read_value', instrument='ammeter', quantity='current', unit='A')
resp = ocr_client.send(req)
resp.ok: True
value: 47.5 A
